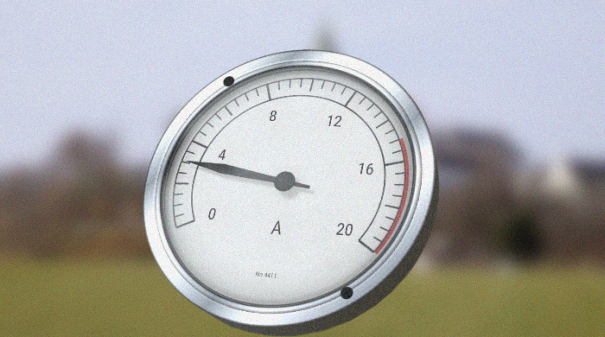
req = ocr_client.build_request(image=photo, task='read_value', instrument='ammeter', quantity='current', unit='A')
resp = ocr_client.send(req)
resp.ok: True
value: 3 A
